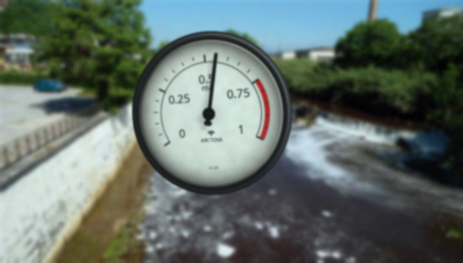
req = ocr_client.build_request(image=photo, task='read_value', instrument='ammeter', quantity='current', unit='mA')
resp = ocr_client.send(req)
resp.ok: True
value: 0.55 mA
